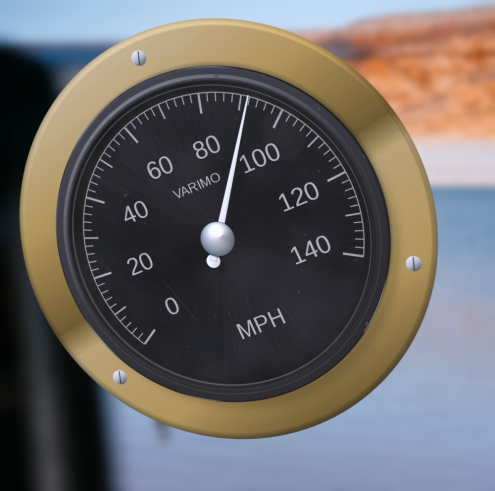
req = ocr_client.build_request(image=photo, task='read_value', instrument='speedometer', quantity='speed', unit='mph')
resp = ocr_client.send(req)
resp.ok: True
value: 92 mph
